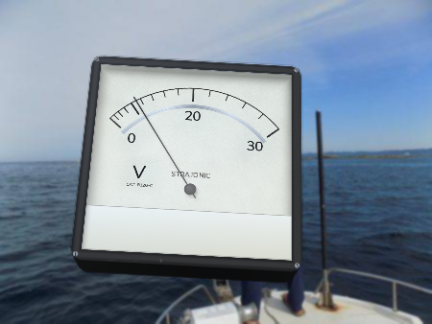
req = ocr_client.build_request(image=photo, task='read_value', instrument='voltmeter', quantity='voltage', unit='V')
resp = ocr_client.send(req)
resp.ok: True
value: 11 V
